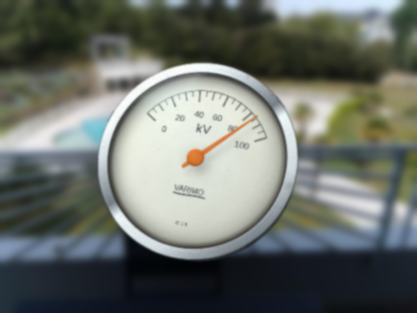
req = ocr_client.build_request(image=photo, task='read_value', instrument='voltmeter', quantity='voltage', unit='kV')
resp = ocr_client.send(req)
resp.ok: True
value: 85 kV
